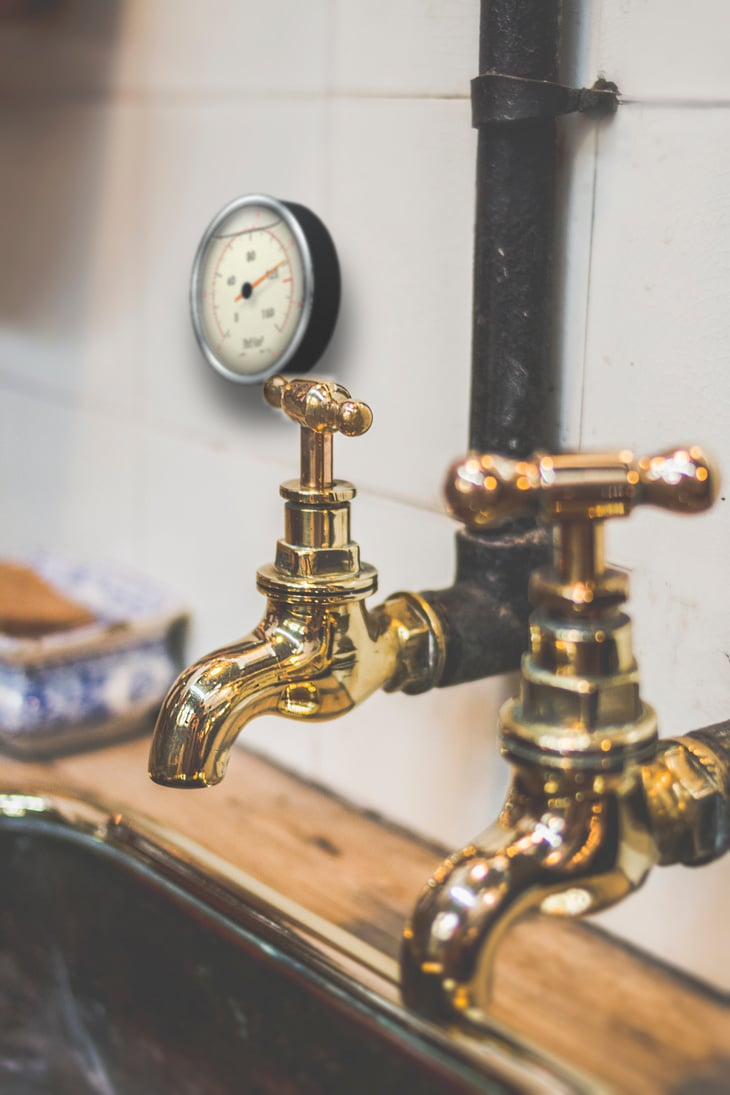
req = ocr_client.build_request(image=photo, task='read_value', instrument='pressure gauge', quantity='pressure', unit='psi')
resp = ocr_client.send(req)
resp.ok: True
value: 120 psi
